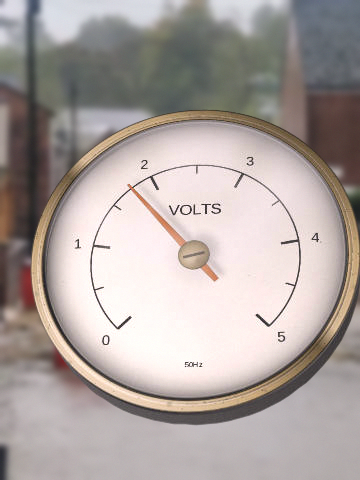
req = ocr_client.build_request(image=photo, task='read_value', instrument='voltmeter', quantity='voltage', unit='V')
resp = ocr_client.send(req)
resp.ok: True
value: 1.75 V
